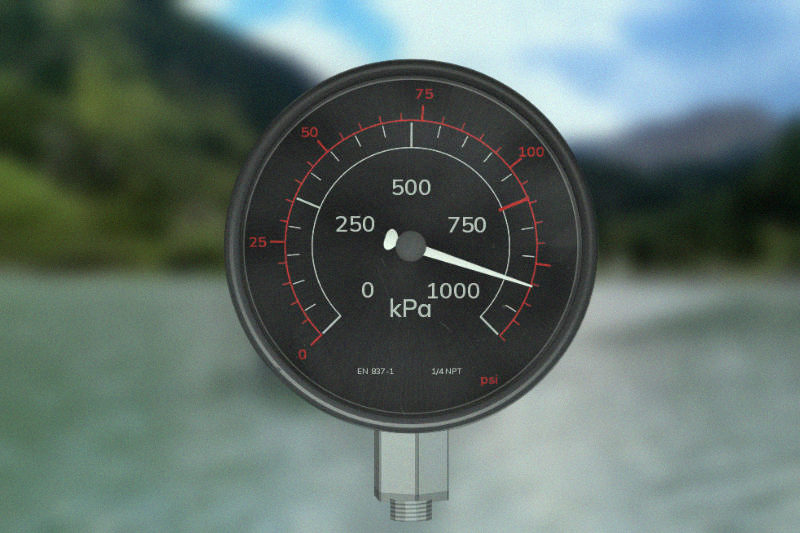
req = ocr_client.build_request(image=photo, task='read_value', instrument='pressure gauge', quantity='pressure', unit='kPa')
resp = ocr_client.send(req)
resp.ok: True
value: 900 kPa
